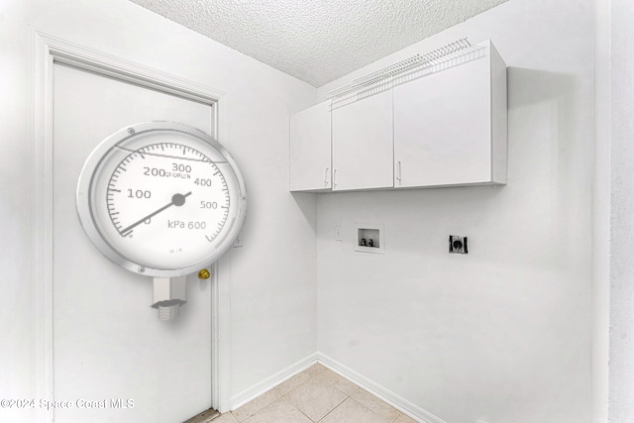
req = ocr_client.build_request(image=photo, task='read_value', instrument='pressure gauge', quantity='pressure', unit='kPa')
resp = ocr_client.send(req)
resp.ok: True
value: 10 kPa
